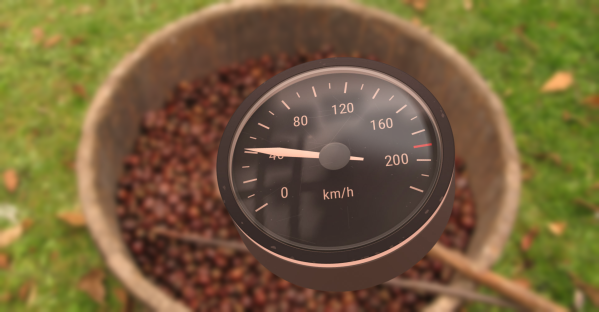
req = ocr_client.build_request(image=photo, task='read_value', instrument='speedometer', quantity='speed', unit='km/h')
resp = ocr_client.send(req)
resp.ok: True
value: 40 km/h
